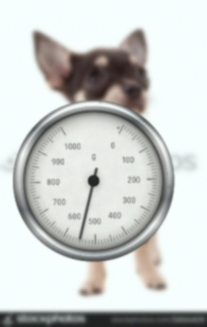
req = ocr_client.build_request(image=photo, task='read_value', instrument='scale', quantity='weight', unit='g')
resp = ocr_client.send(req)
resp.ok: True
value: 550 g
